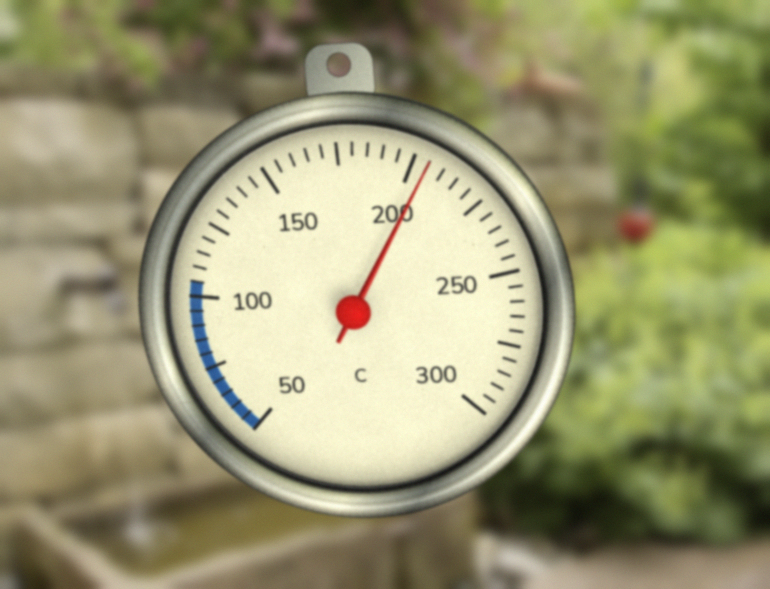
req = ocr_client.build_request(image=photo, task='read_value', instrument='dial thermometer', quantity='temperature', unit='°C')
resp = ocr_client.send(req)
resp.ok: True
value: 205 °C
